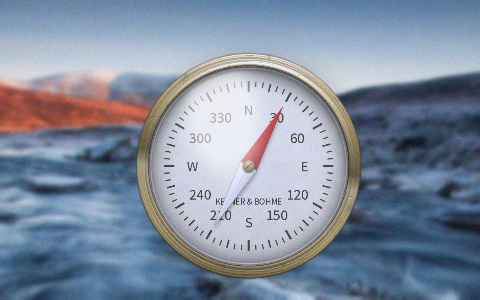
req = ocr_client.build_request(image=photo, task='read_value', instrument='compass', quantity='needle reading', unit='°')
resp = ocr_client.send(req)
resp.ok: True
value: 30 °
